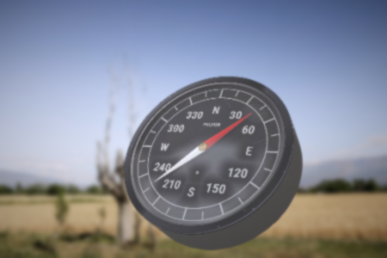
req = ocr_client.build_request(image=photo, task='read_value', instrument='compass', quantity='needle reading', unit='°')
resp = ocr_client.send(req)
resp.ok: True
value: 45 °
